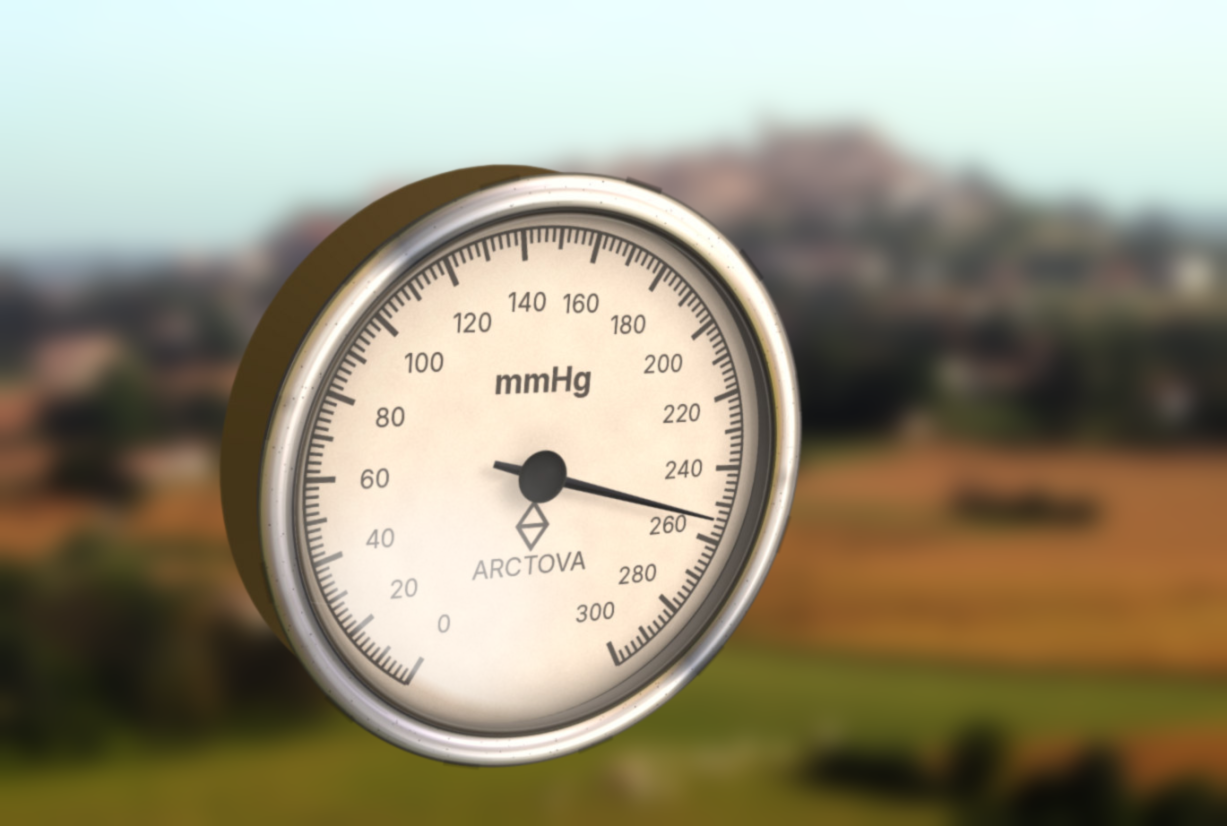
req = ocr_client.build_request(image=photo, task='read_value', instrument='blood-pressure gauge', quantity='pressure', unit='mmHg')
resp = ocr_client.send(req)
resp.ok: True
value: 254 mmHg
